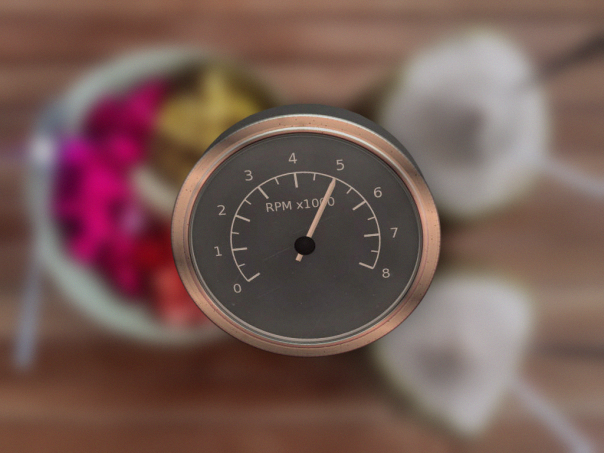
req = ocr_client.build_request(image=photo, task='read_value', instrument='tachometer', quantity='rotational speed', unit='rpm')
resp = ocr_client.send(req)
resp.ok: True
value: 5000 rpm
